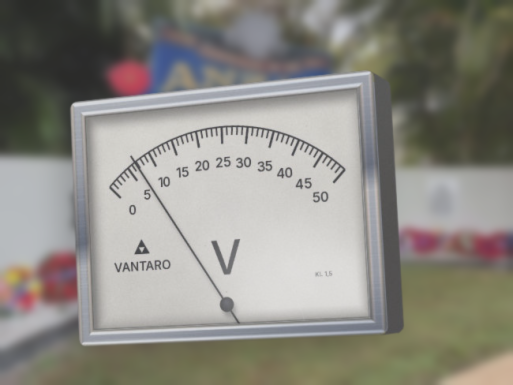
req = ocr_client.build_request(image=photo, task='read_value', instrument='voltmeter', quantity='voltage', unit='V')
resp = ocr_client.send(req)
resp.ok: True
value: 7 V
